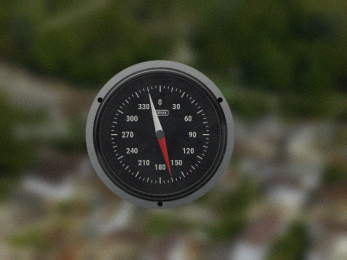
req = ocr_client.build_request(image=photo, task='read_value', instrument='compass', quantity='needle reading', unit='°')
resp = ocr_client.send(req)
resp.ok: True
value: 165 °
